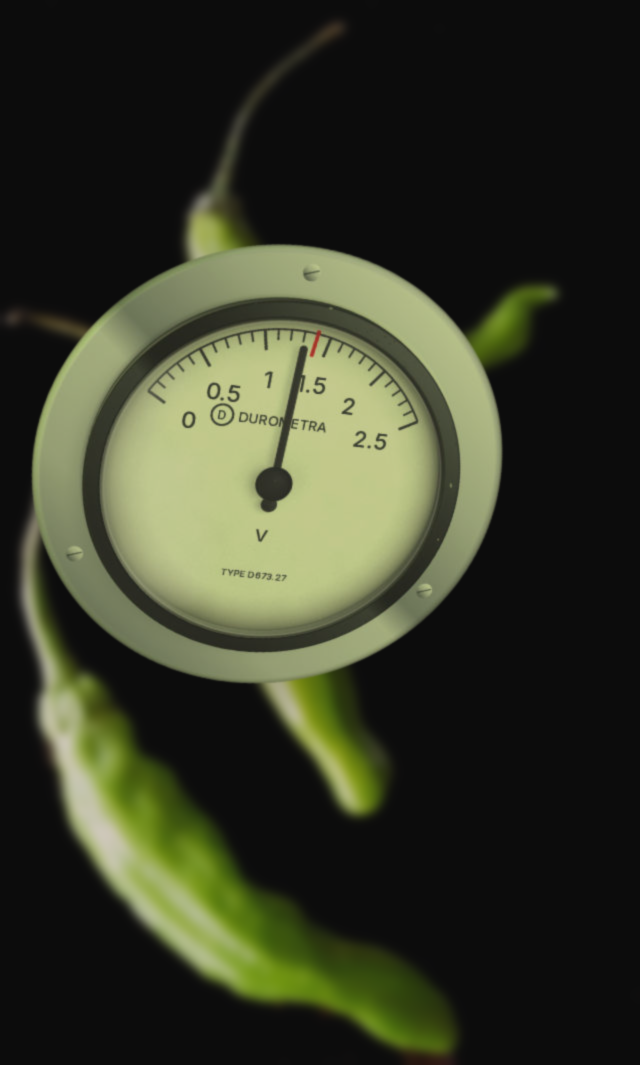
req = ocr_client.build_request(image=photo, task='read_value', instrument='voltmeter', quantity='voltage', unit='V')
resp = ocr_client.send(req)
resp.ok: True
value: 1.3 V
